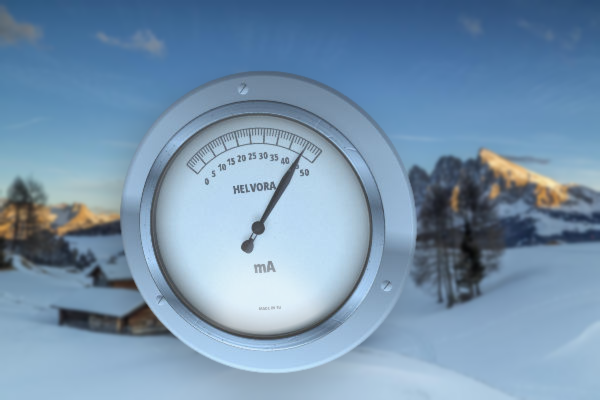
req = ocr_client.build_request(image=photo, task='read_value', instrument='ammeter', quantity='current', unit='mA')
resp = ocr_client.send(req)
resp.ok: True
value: 45 mA
